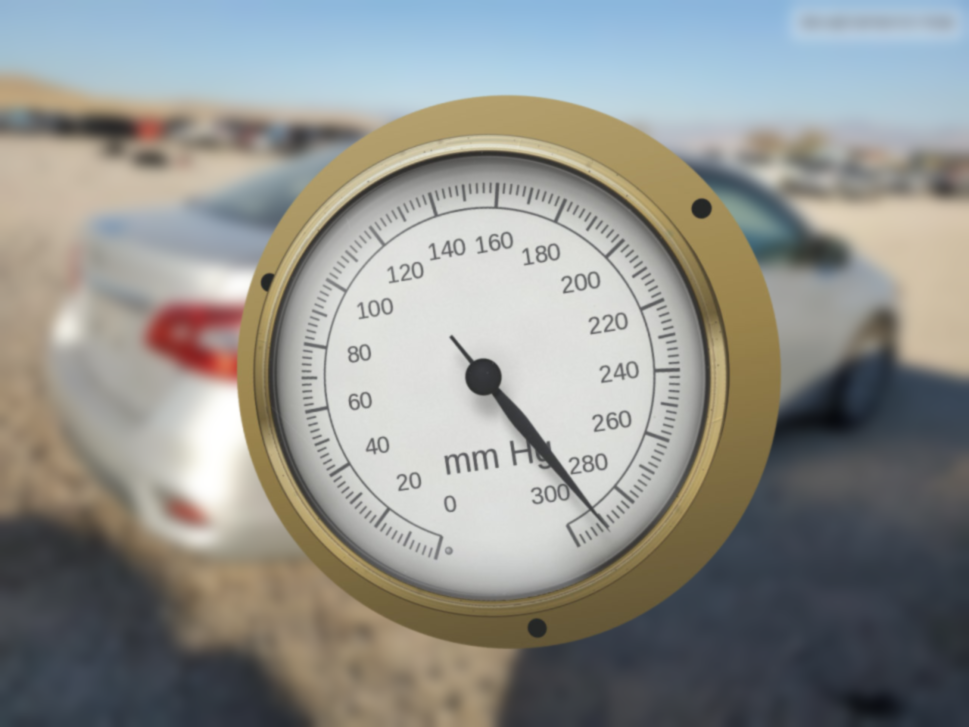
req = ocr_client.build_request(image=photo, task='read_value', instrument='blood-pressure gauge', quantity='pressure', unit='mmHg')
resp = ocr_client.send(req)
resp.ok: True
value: 290 mmHg
